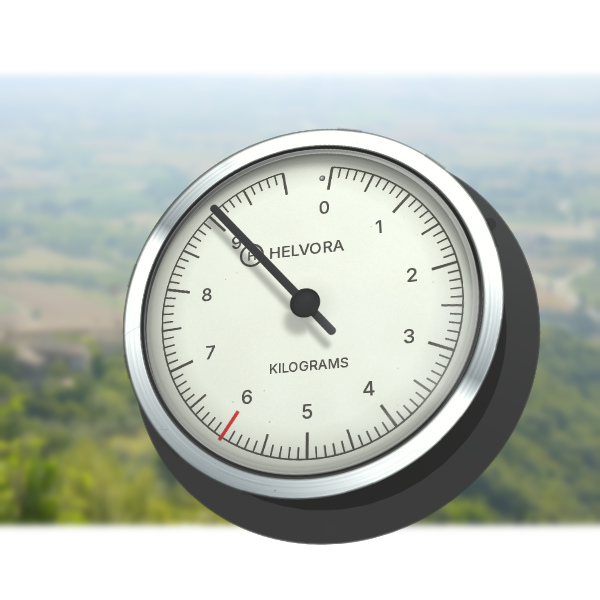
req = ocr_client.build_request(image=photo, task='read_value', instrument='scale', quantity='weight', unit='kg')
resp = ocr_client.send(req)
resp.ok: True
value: 9.1 kg
